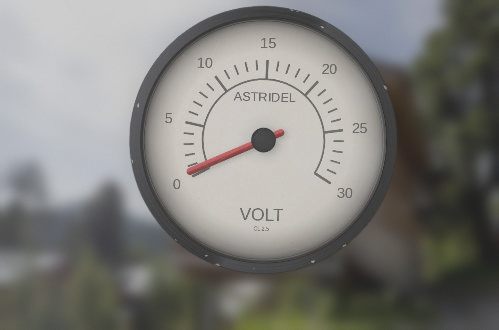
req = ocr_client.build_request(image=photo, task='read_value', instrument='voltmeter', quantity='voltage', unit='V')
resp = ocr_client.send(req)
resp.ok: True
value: 0.5 V
